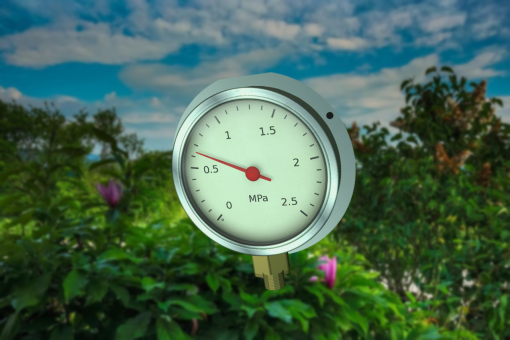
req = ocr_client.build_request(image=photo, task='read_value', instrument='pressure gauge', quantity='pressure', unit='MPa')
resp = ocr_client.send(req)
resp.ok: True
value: 0.65 MPa
